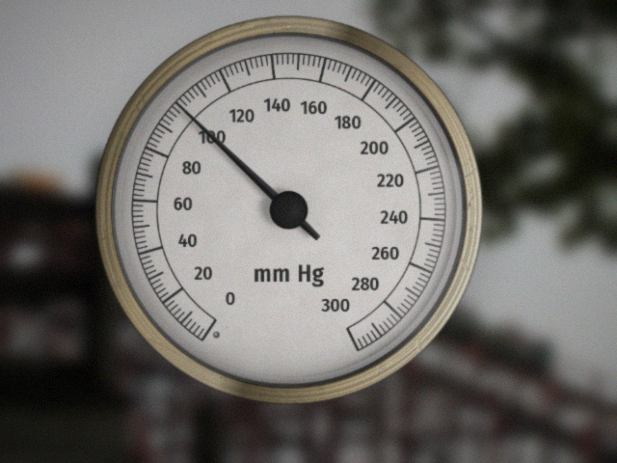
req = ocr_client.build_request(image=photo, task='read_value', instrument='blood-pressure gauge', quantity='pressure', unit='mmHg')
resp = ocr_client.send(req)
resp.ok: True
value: 100 mmHg
